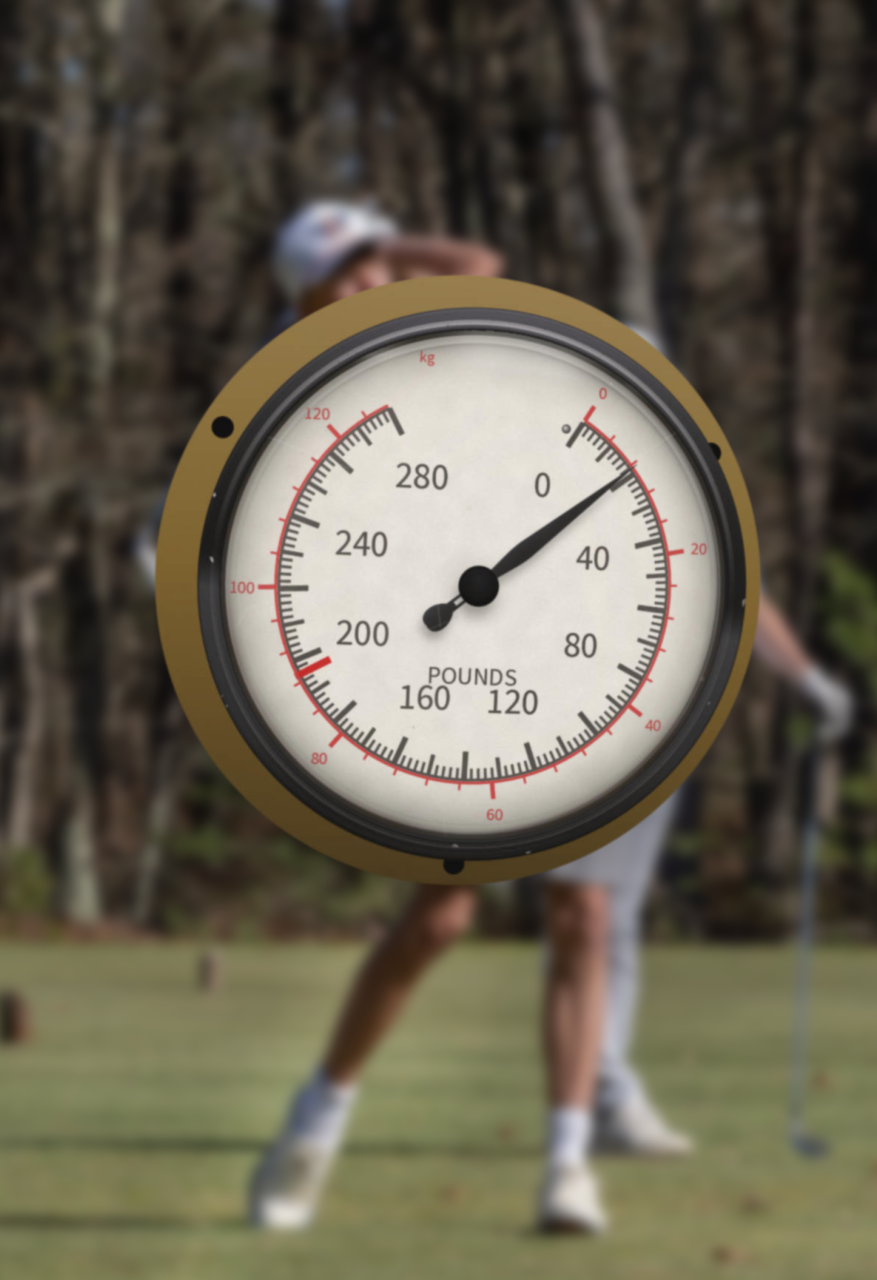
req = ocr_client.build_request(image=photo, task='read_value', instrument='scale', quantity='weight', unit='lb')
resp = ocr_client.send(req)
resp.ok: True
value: 18 lb
